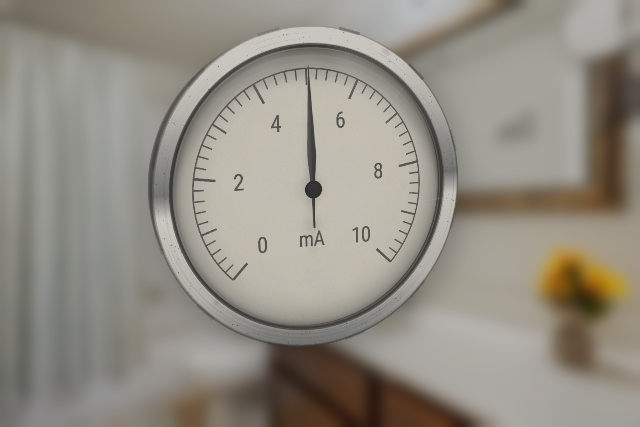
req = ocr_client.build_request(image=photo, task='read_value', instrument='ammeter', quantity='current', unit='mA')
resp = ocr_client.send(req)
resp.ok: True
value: 5 mA
